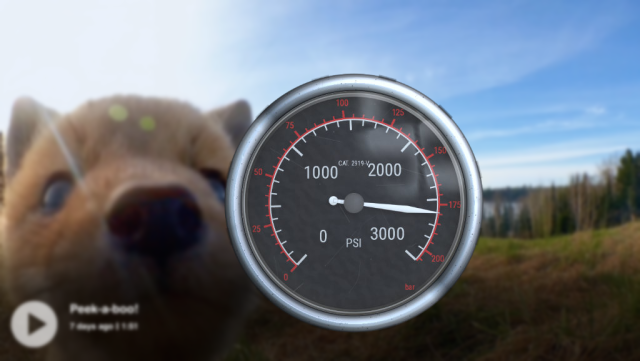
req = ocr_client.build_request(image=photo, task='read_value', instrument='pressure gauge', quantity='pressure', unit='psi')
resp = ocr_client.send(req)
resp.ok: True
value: 2600 psi
